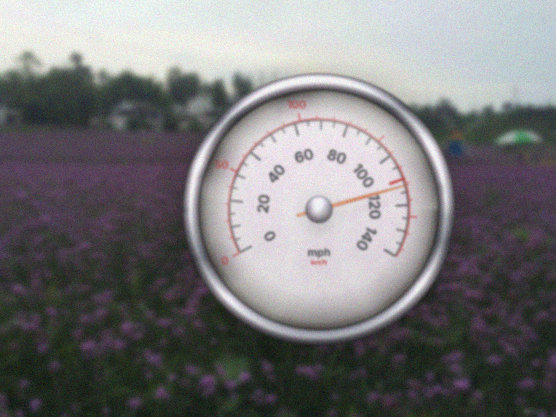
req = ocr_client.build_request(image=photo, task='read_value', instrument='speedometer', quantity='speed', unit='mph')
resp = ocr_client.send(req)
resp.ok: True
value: 112.5 mph
